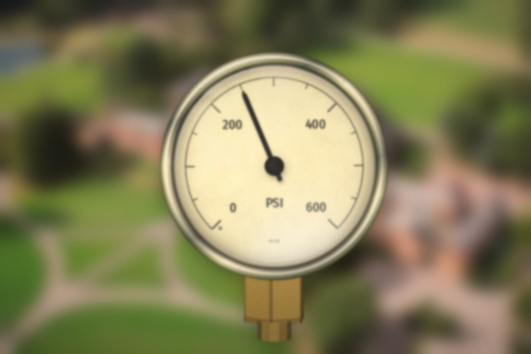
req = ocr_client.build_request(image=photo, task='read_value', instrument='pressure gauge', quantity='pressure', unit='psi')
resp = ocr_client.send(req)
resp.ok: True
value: 250 psi
